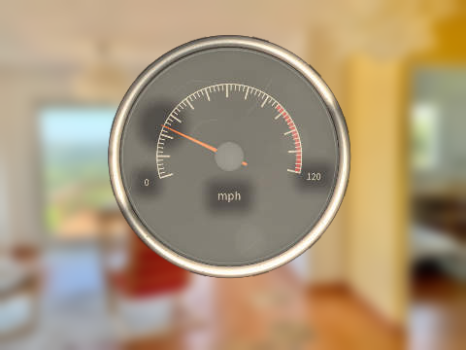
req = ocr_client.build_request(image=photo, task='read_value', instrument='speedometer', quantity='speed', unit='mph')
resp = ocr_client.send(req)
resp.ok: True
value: 24 mph
